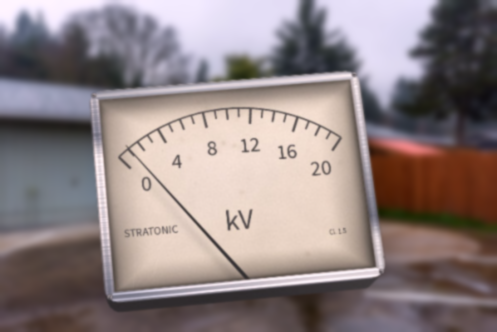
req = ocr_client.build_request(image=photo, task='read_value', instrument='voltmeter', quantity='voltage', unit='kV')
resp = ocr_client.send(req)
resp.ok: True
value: 1 kV
